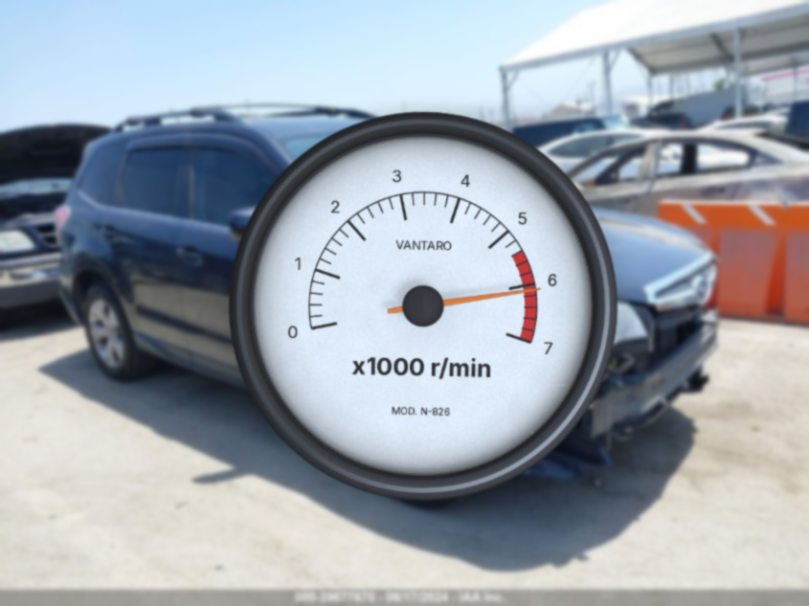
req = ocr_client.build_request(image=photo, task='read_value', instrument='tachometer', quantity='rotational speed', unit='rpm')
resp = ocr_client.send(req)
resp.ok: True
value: 6100 rpm
